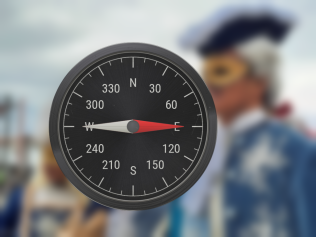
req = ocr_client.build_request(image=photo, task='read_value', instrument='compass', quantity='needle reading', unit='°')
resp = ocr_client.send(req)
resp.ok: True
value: 90 °
